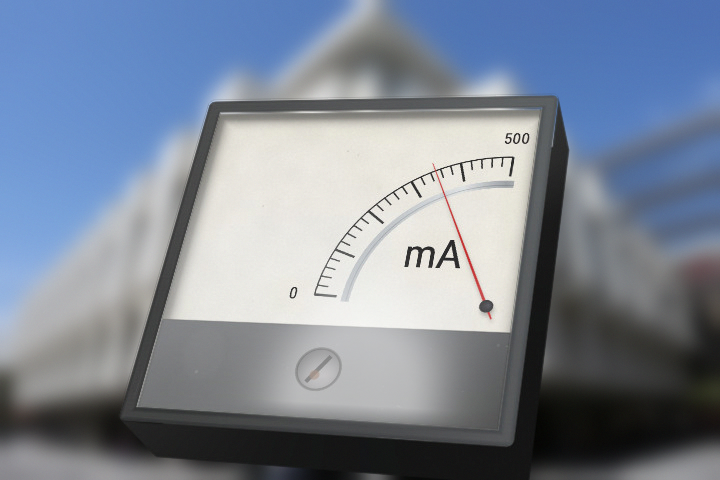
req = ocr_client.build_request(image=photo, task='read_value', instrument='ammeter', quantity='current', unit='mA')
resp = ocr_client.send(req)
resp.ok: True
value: 350 mA
